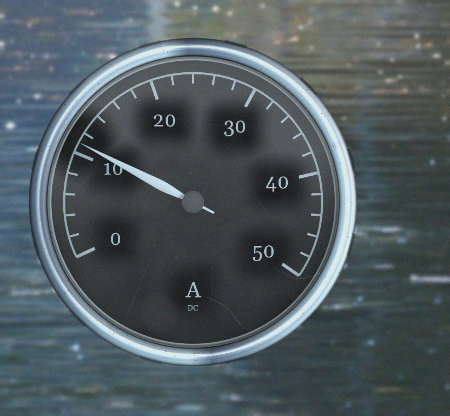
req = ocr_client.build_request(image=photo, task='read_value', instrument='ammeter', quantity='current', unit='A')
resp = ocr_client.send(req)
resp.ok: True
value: 11 A
